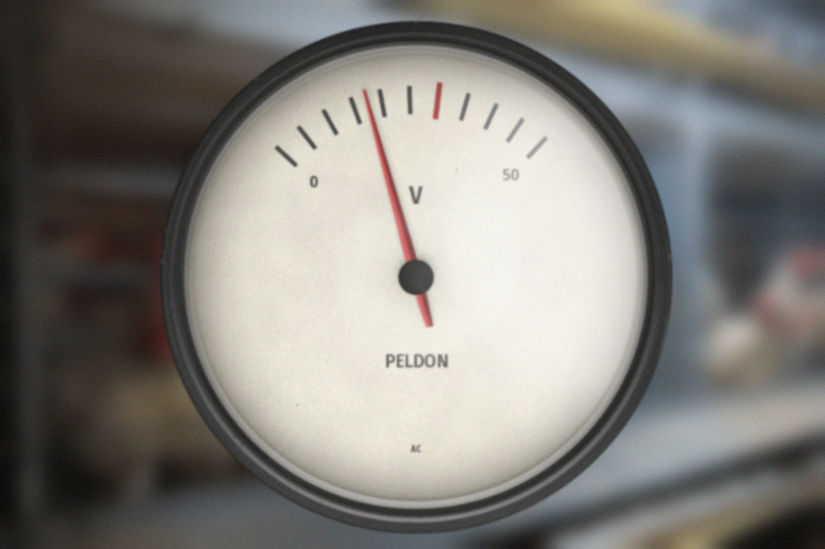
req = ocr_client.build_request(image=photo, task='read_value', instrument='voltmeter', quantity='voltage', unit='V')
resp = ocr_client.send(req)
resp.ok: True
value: 17.5 V
